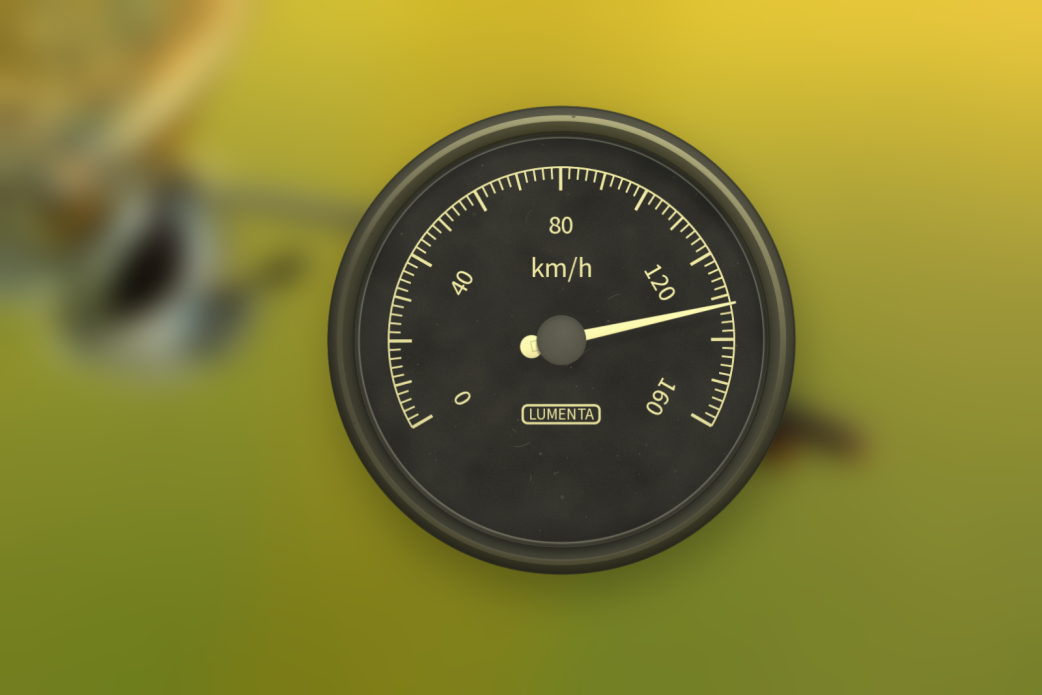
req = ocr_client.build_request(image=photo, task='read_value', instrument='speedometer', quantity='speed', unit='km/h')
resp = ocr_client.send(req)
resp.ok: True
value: 132 km/h
